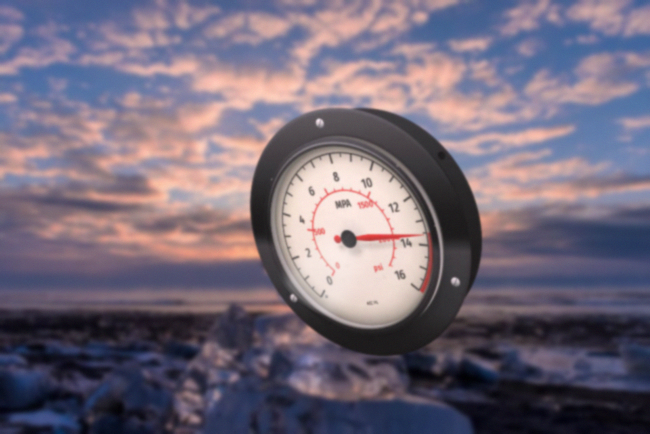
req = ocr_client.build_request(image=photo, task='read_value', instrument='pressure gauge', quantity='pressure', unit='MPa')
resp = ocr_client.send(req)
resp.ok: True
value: 13.5 MPa
